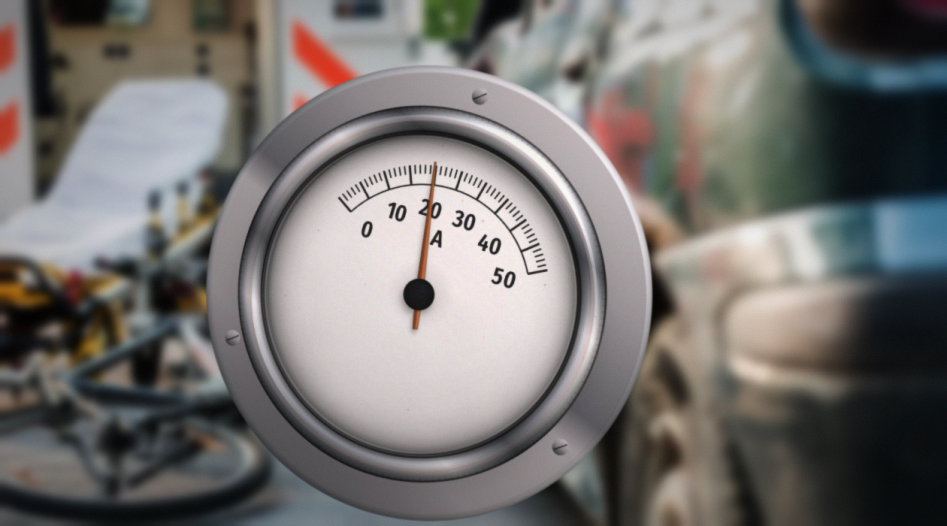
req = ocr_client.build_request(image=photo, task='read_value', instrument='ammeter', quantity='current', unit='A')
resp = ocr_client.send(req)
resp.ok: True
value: 20 A
